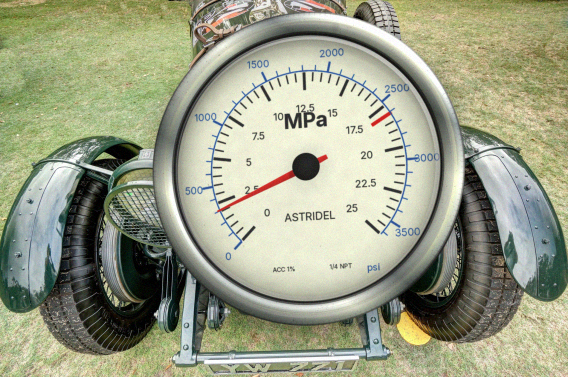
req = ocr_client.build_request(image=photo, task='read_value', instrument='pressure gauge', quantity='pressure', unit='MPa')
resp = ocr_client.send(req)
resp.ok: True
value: 2 MPa
